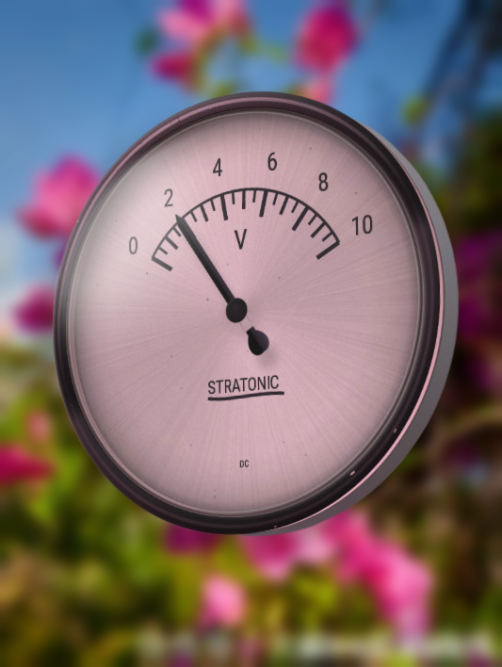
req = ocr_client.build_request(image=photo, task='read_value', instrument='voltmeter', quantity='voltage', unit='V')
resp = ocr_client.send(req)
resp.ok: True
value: 2 V
